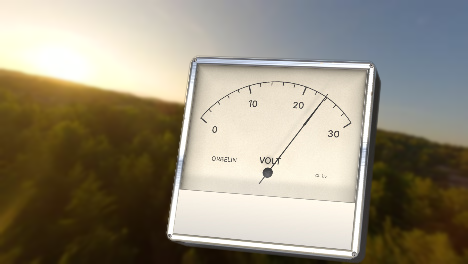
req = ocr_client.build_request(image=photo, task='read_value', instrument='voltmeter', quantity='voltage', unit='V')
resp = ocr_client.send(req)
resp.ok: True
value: 24 V
